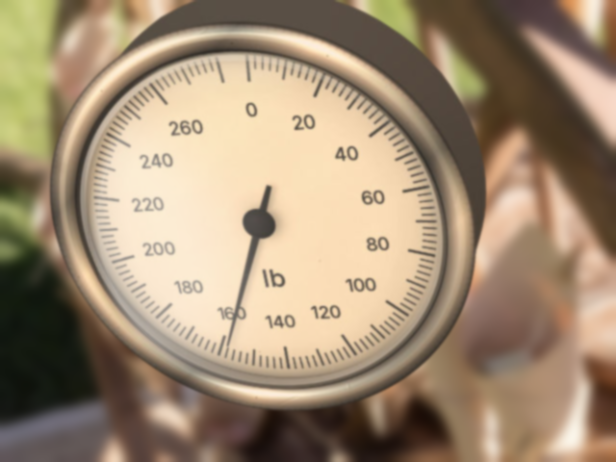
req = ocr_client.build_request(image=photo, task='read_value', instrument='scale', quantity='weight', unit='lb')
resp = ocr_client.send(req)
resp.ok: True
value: 158 lb
